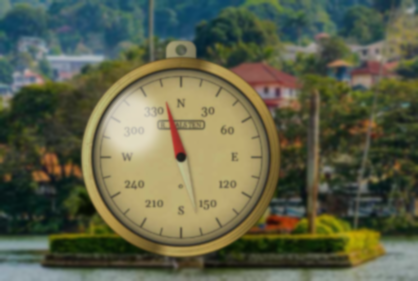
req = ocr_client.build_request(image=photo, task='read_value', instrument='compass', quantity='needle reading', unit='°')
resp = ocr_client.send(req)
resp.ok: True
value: 345 °
